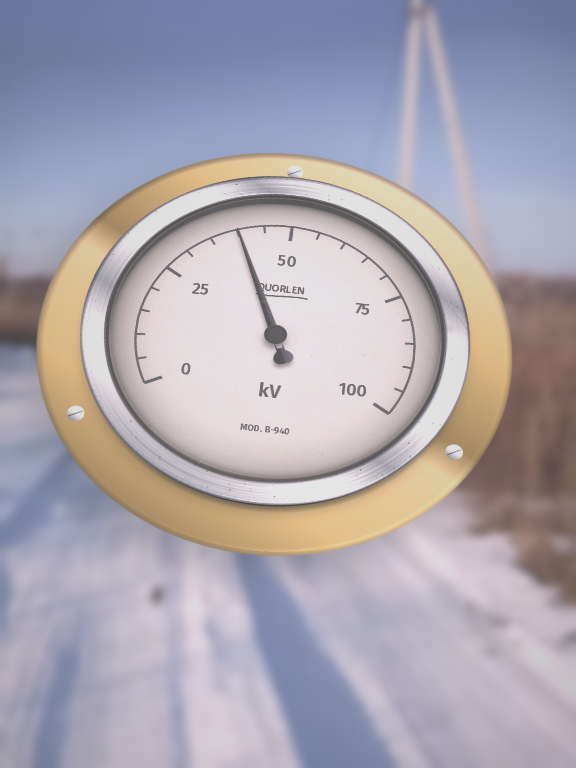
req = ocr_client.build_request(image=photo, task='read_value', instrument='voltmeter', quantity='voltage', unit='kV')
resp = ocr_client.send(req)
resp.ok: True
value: 40 kV
